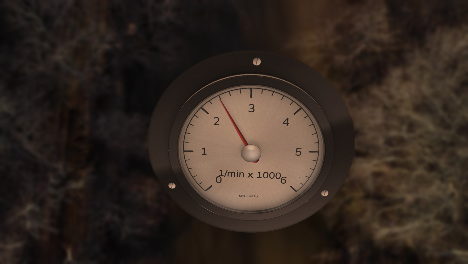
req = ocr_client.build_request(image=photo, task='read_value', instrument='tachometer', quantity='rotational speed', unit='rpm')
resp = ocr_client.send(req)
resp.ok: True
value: 2400 rpm
